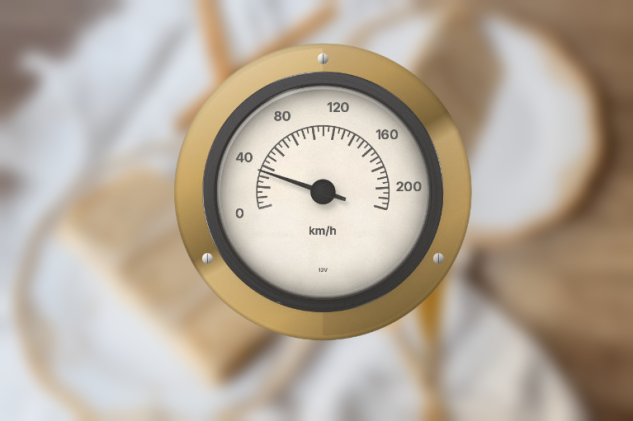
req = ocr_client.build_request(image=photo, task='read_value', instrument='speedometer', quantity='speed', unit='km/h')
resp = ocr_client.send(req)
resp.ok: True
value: 35 km/h
